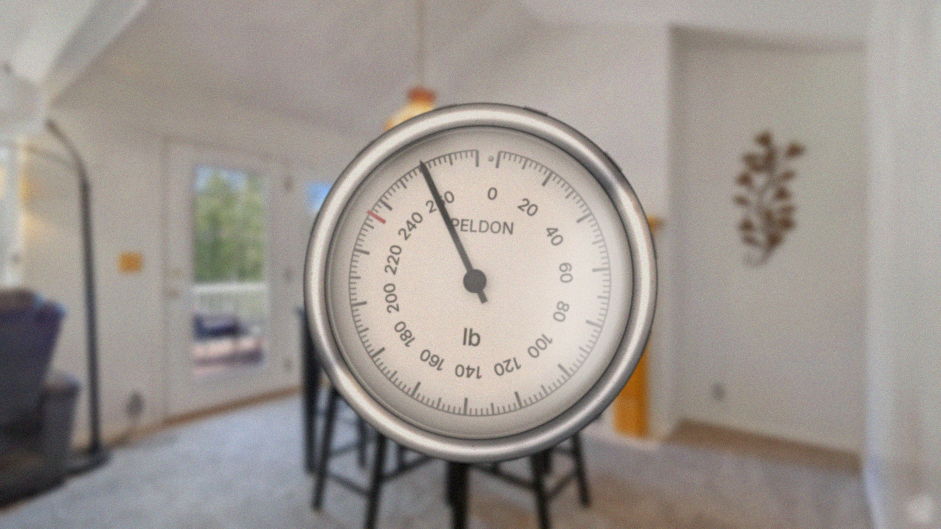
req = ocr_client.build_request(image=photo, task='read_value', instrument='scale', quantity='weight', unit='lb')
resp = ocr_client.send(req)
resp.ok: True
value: 260 lb
